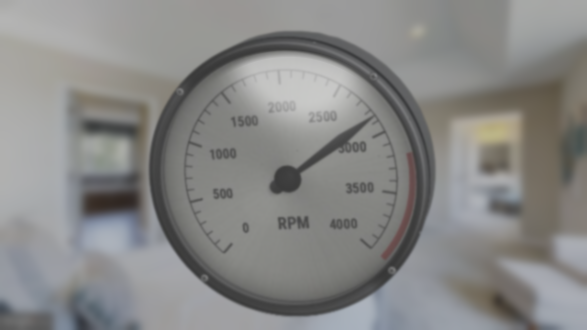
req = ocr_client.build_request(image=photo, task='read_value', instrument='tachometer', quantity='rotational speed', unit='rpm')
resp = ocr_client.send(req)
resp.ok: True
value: 2850 rpm
